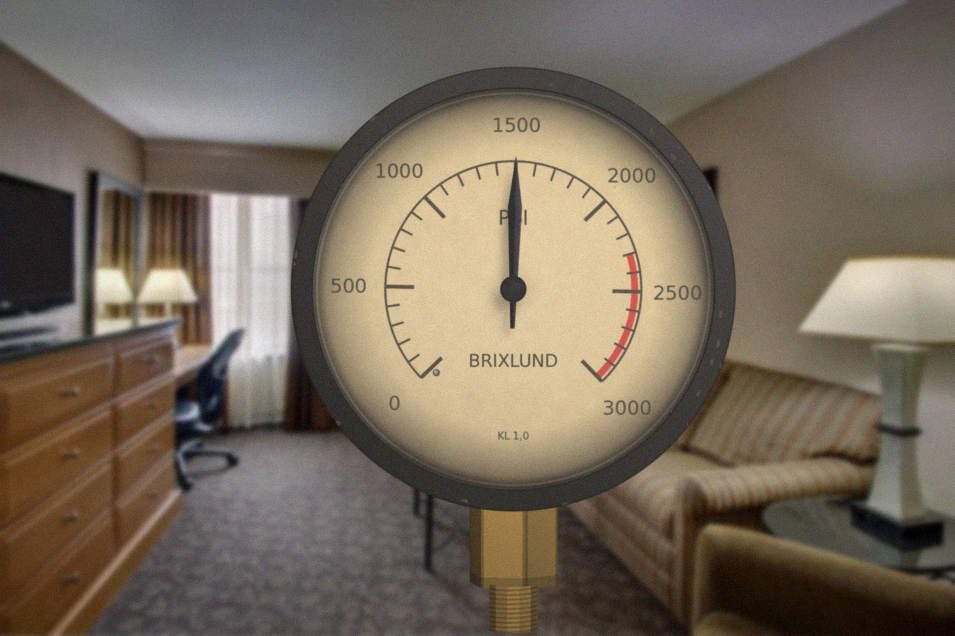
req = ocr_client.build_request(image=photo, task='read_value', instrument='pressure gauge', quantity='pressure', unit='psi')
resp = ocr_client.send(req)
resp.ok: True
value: 1500 psi
